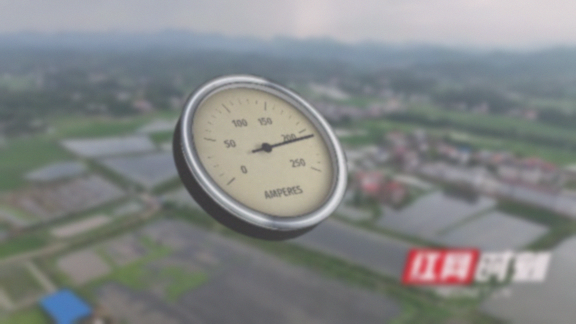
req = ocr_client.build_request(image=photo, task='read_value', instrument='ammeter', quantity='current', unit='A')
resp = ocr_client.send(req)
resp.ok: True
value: 210 A
